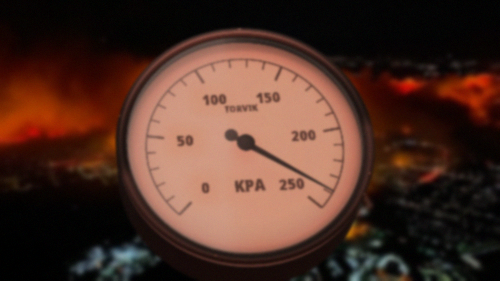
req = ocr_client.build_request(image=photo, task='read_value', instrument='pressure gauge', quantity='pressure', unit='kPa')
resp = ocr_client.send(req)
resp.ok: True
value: 240 kPa
